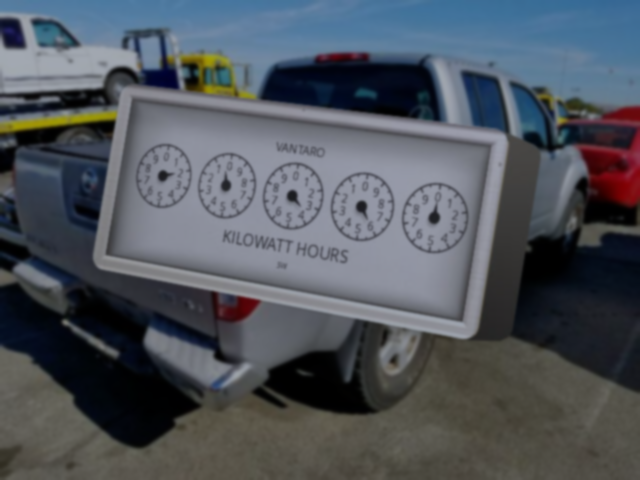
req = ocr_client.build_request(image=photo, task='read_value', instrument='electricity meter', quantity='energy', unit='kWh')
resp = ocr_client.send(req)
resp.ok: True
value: 20360 kWh
